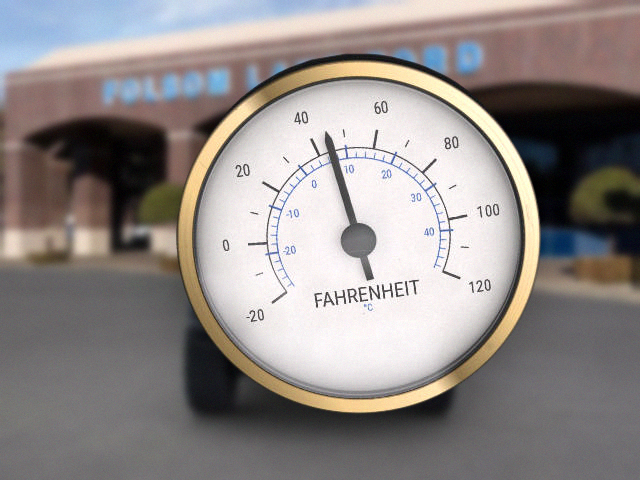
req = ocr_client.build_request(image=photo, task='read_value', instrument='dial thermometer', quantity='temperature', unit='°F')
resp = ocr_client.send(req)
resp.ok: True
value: 45 °F
